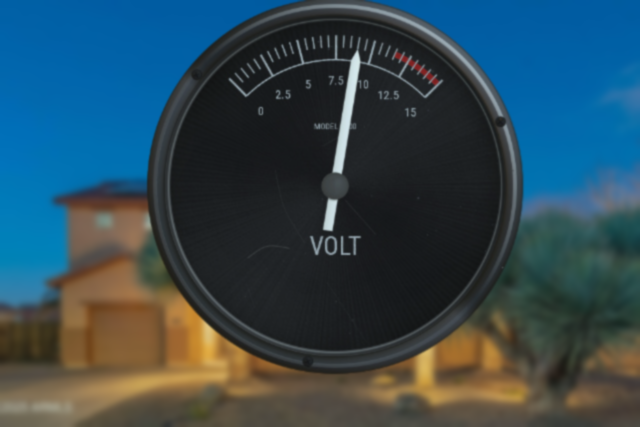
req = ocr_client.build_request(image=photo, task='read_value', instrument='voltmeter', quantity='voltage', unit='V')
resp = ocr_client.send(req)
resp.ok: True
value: 9 V
